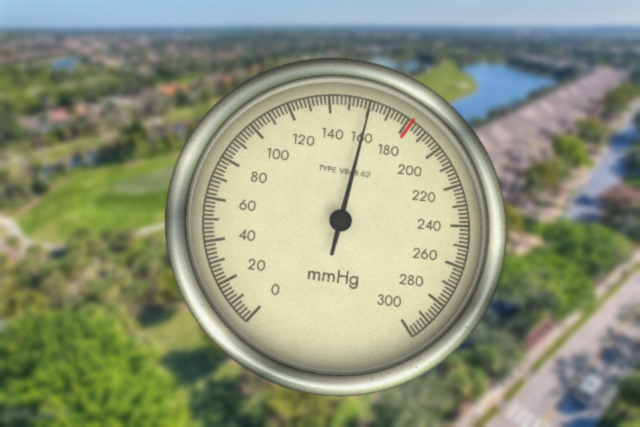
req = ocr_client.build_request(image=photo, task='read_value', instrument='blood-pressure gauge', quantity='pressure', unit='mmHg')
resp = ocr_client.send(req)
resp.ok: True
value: 160 mmHg
